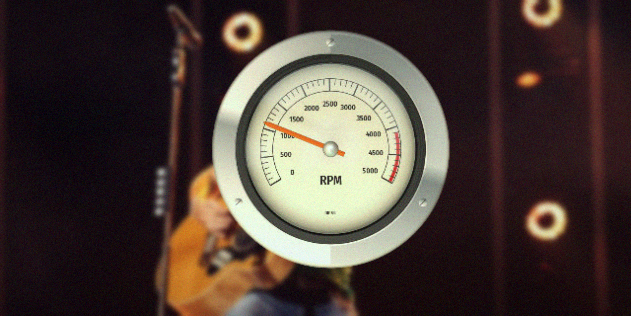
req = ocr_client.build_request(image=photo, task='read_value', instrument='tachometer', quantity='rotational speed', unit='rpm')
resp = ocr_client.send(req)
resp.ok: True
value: 1100 rpm
